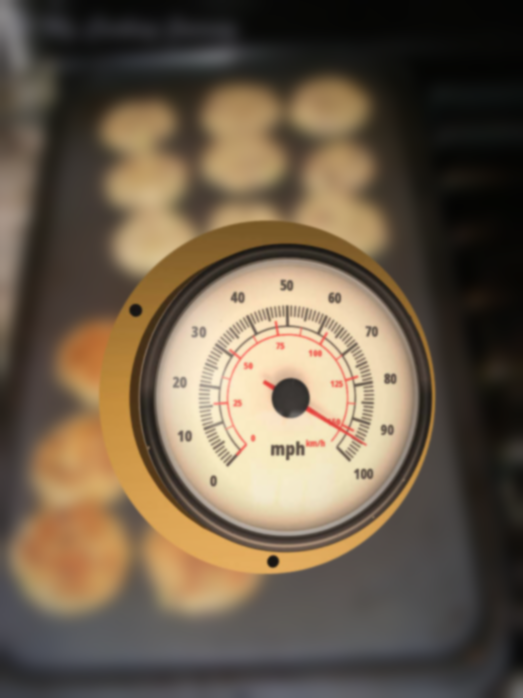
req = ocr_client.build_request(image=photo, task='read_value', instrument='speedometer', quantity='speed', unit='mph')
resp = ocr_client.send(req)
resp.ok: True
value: 95 mph
